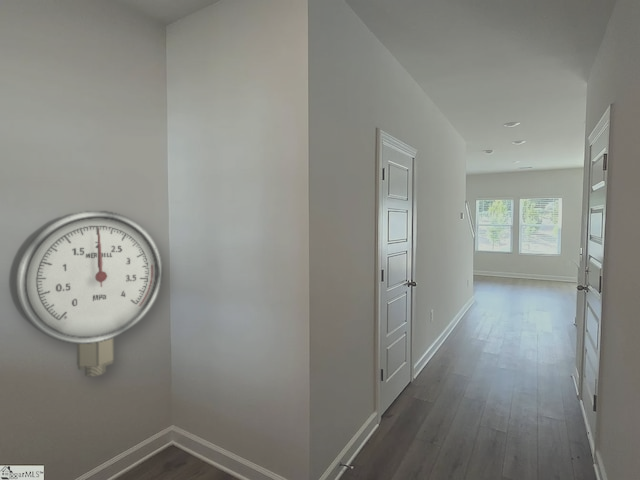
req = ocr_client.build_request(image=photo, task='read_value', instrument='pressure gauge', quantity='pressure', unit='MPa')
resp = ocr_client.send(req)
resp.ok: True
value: 2 MPa
